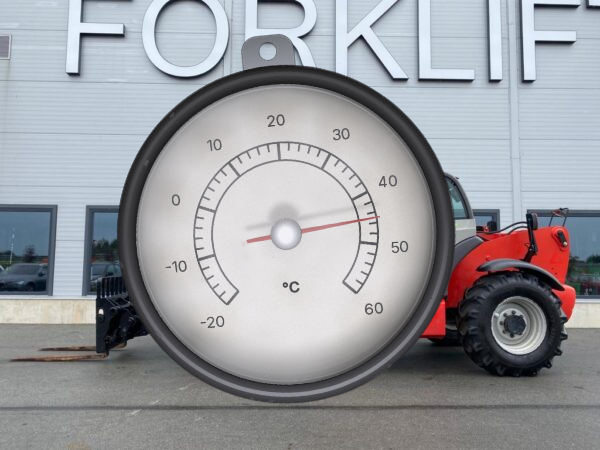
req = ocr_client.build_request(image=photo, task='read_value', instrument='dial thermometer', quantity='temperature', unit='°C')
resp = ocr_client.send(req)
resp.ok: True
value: 45 °C
